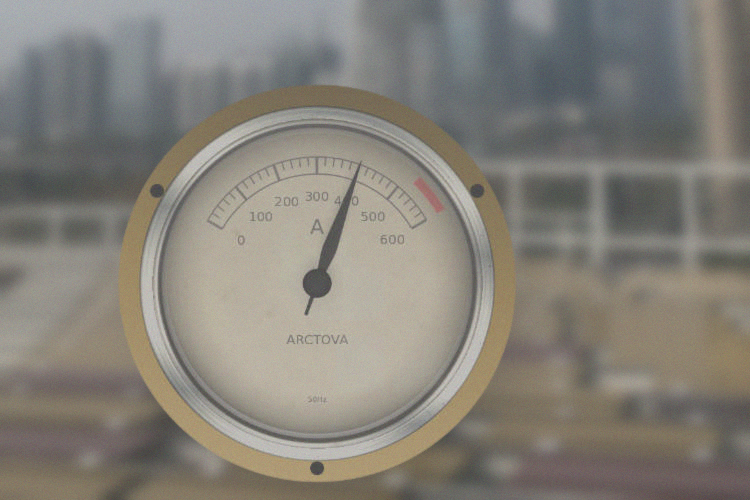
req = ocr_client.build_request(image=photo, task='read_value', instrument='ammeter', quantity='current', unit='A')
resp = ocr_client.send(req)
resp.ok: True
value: 400 A
